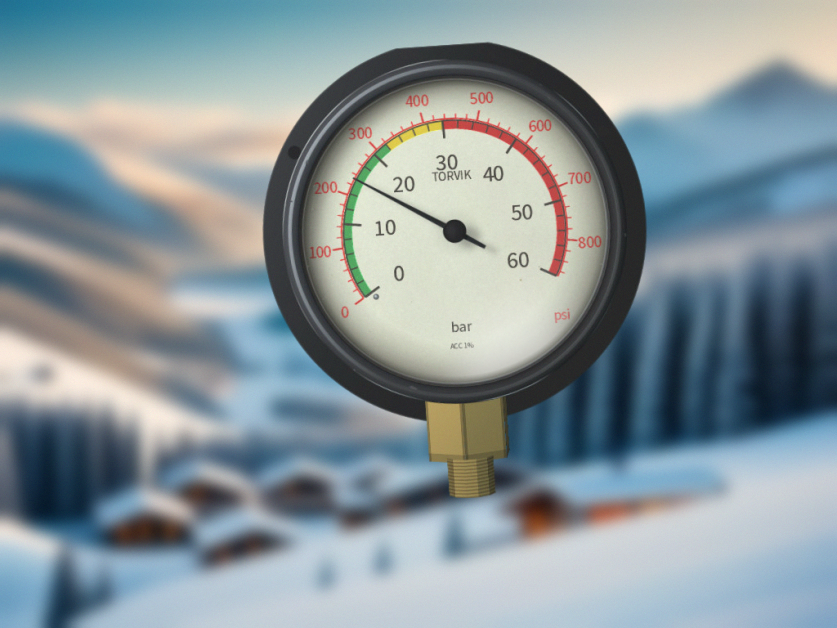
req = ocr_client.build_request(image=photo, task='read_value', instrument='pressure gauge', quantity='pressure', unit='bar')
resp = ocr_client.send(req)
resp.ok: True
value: 16 bar
